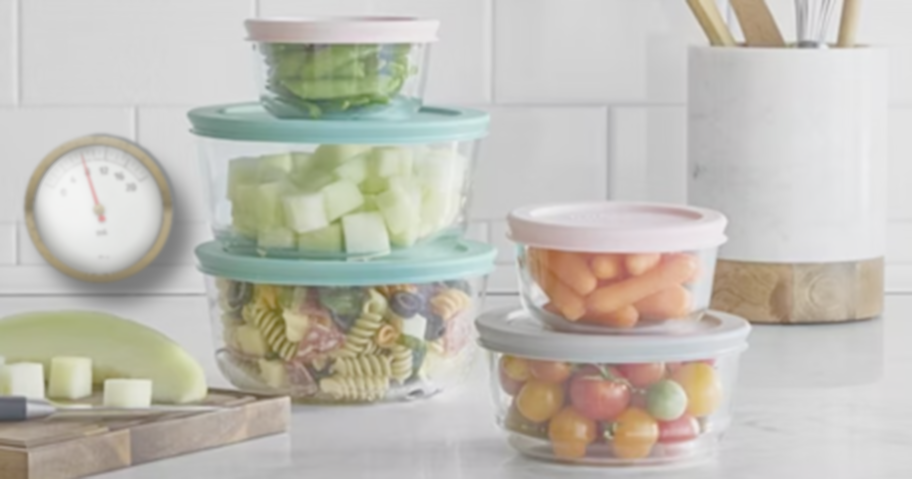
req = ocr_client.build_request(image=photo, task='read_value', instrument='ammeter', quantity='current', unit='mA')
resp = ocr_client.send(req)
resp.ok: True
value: 8 mA
